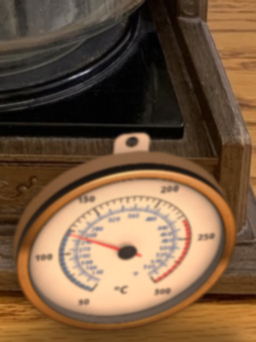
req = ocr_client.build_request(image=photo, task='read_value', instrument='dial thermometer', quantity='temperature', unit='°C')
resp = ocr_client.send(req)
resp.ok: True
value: 125 °C
